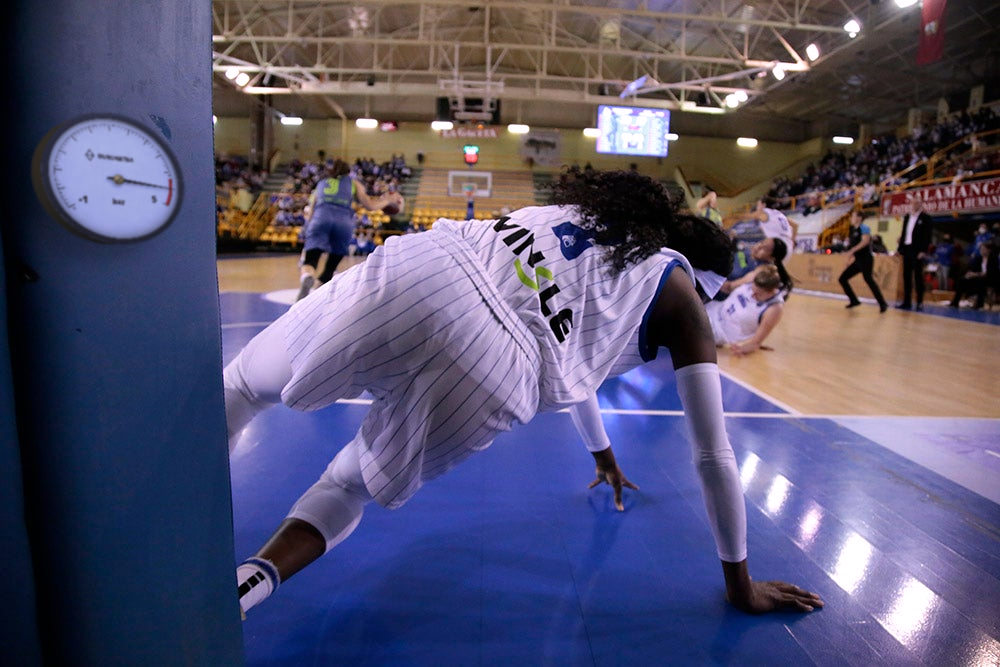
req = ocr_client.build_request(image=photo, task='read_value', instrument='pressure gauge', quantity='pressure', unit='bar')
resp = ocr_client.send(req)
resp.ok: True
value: 4.5 bar
